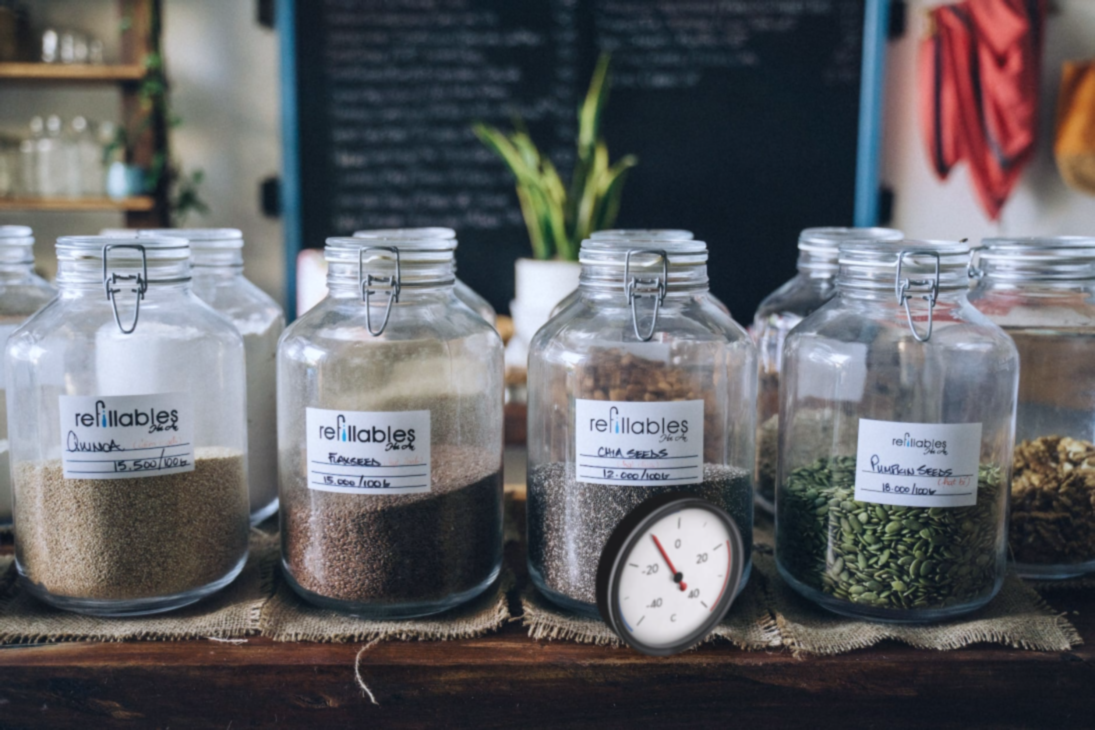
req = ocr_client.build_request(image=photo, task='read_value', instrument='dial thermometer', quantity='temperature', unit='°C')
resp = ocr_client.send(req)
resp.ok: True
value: -10 °C
